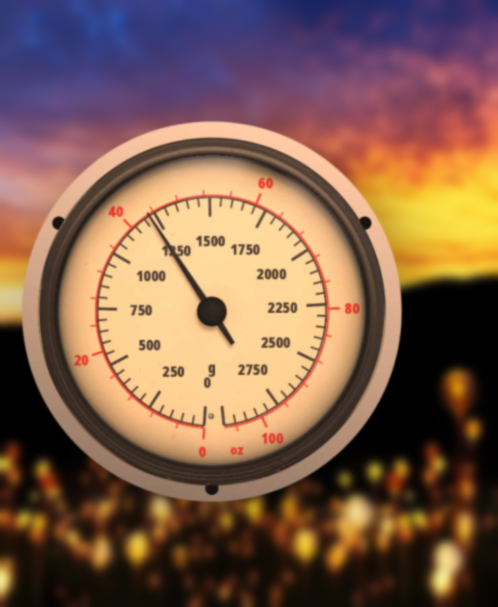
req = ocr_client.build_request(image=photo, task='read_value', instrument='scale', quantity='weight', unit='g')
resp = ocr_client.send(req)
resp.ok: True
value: 1225 g
